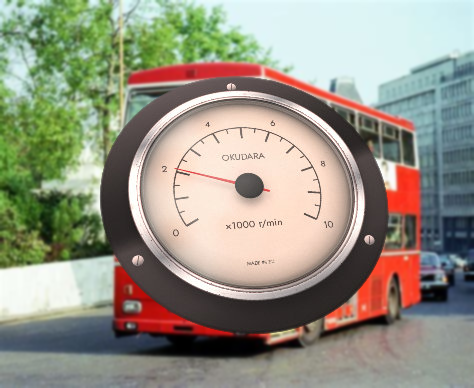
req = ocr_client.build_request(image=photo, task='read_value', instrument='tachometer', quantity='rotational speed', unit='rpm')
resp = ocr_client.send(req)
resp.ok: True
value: 2000 rpm
